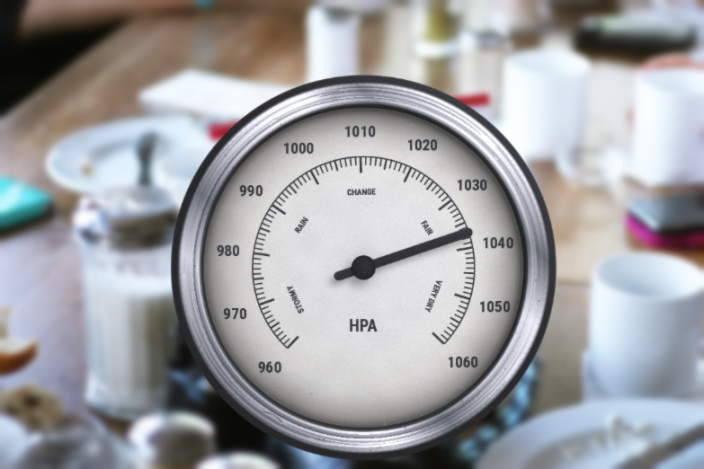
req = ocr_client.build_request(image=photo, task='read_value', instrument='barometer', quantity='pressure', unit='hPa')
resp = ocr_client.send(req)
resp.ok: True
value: 1037 hPa
